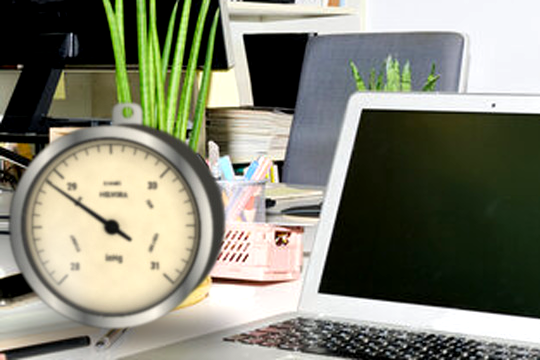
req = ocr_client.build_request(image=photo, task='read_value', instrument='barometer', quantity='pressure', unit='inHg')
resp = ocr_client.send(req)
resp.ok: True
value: 28.9 inHg
